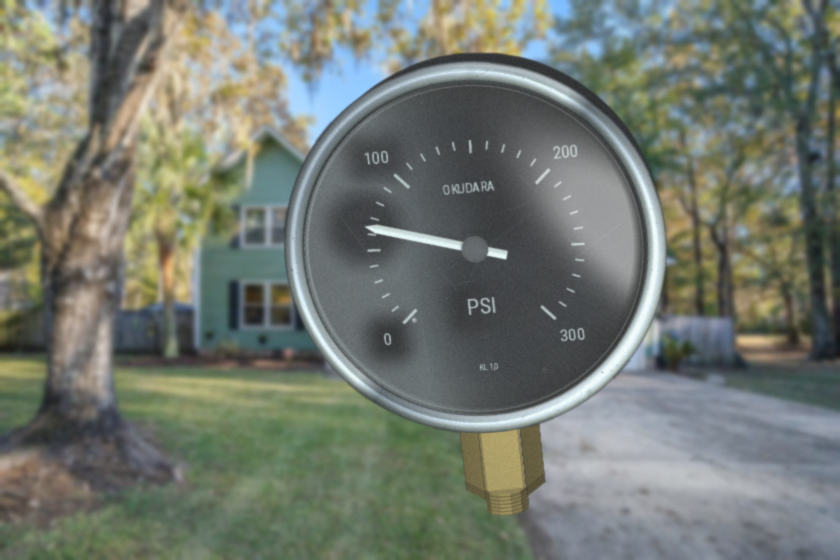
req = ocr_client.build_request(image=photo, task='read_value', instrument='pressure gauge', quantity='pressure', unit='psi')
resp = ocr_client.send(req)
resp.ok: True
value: 65 psi
